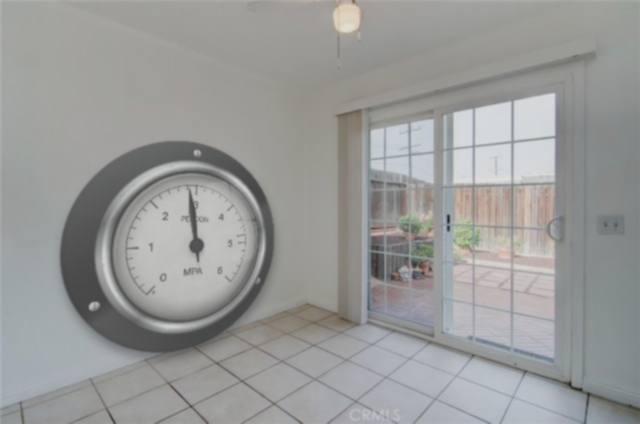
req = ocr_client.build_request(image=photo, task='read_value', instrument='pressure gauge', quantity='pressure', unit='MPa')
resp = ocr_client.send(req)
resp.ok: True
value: 2.8 MPa
